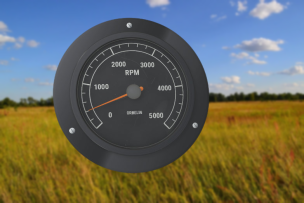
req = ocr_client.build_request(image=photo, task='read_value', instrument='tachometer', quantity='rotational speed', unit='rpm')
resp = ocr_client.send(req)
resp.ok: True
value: 400 rpm
